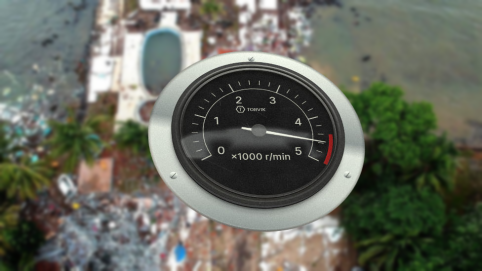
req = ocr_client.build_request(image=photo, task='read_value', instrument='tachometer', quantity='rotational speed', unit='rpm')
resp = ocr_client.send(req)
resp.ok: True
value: 4600 rpm
